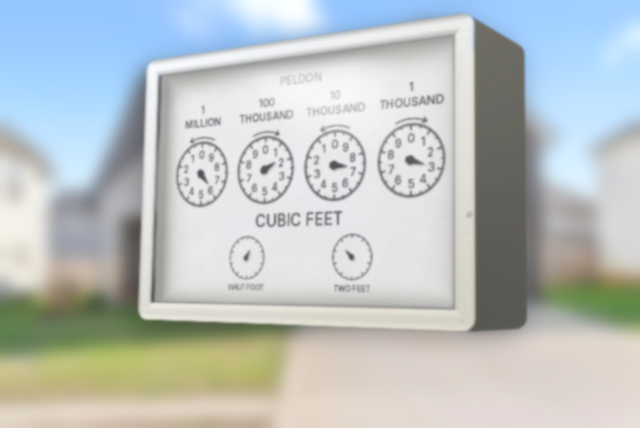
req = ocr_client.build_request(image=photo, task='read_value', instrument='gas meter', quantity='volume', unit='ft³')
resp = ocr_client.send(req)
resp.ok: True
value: 617300 ft³
